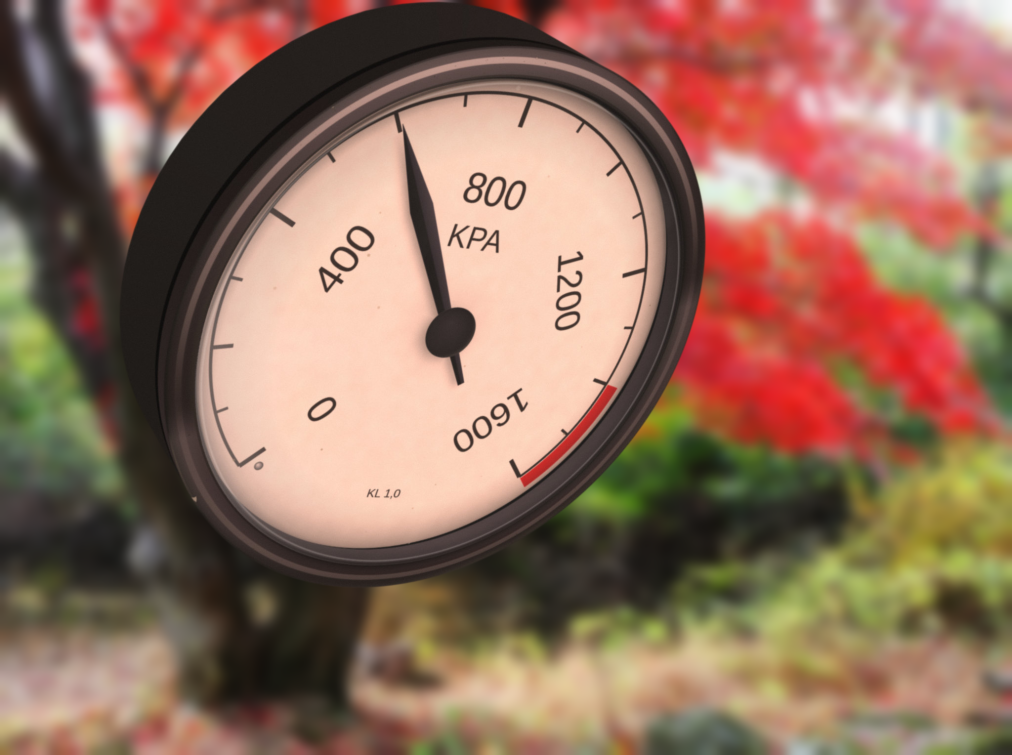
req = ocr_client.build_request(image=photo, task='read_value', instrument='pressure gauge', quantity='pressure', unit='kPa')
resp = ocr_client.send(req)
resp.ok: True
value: 600 kPa
